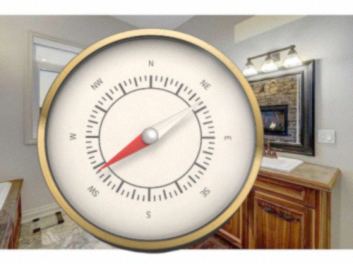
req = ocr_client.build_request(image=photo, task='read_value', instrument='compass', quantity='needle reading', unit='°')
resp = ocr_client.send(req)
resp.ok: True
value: 235 °
